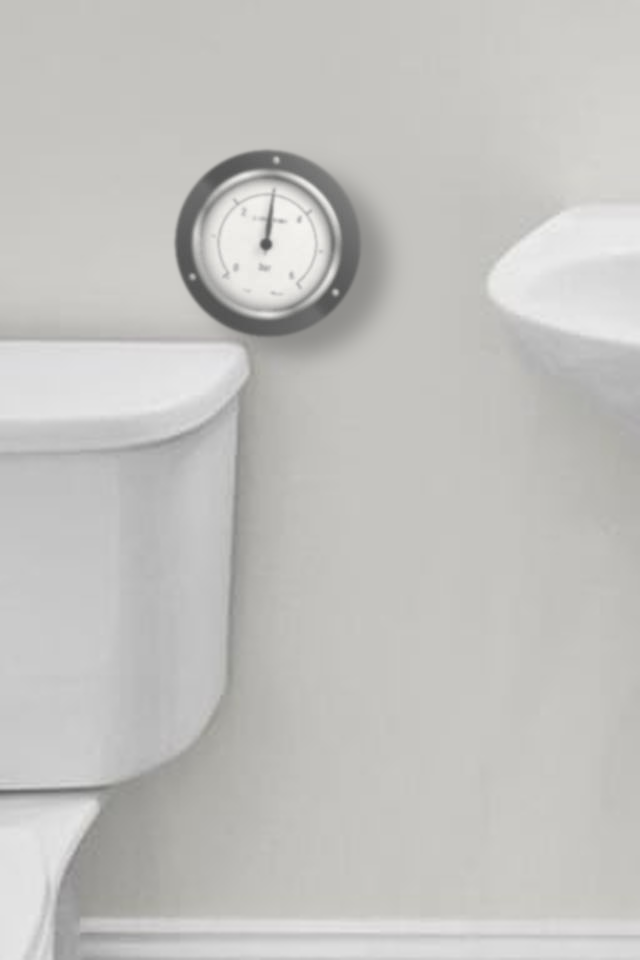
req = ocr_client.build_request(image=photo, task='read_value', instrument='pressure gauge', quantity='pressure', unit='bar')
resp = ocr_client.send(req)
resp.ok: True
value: 3 bar
